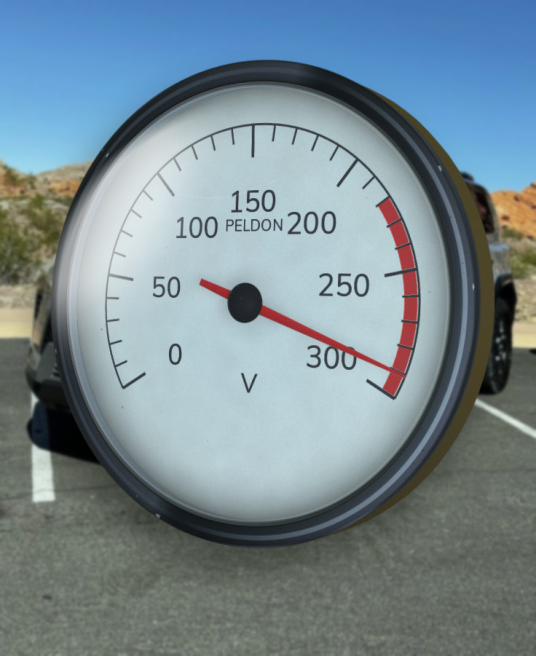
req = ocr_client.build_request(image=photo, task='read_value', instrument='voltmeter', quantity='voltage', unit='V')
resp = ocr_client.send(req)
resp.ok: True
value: 290 V
